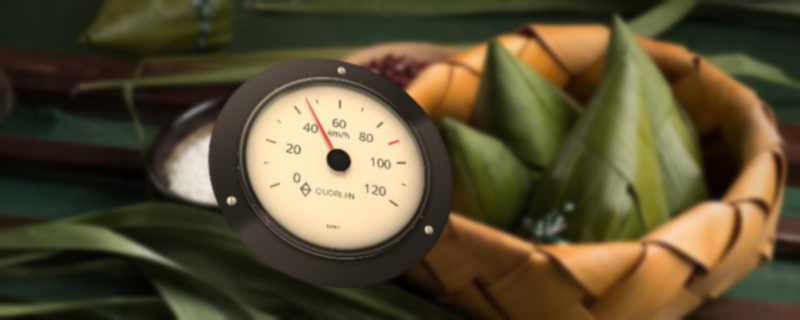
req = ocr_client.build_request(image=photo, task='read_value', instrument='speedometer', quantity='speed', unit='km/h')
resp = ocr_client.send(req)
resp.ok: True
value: 45 km/h
